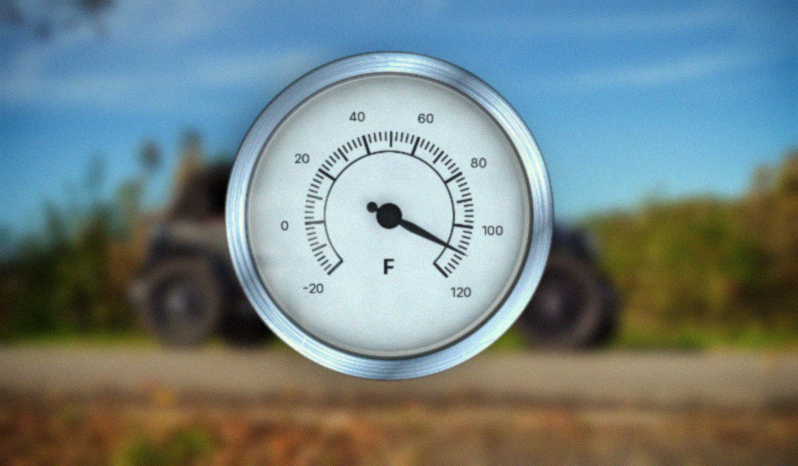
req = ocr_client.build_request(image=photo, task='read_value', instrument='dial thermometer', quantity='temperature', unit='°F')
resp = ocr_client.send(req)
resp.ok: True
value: 110 °F
